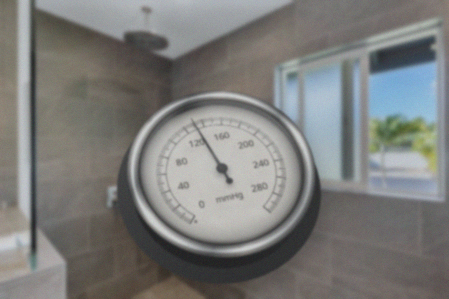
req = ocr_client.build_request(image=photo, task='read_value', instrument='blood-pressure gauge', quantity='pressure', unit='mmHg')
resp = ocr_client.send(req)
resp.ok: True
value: 130 mmHg
